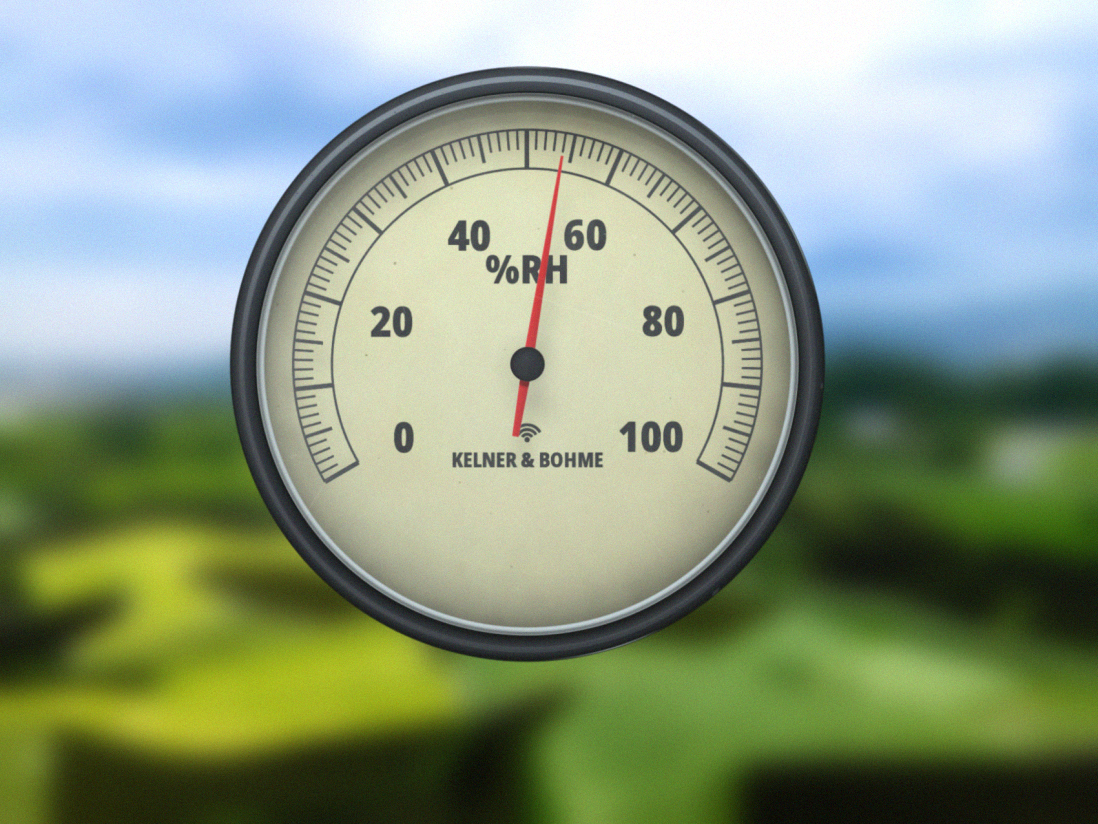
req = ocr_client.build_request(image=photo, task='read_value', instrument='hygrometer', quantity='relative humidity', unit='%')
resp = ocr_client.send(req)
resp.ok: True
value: 54 %
